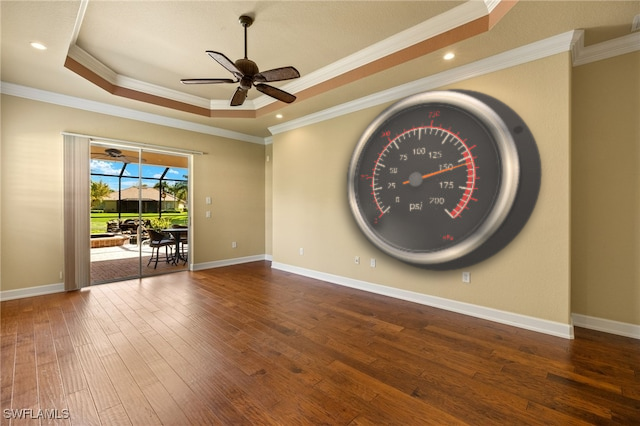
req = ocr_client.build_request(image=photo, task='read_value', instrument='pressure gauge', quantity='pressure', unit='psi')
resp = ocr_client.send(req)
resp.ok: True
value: 155 psi
